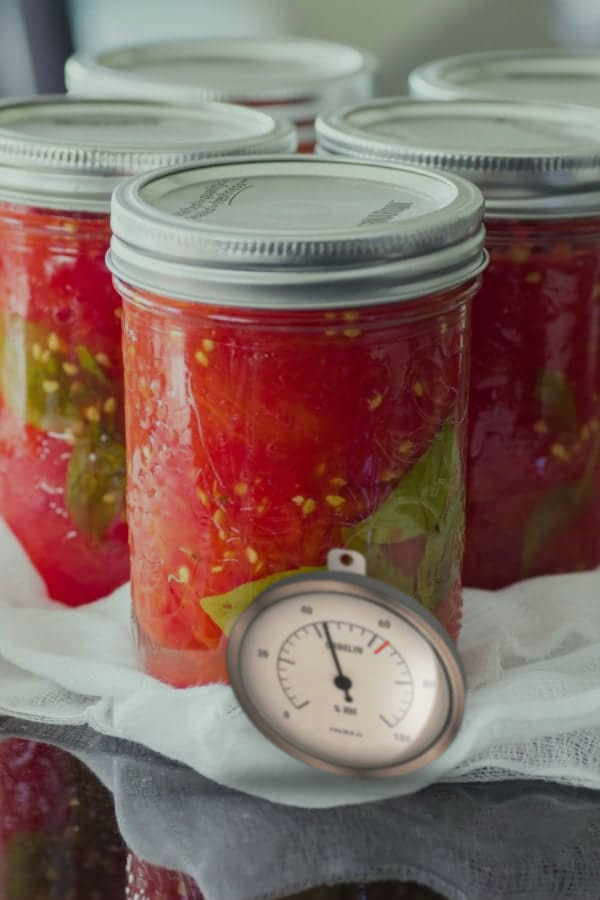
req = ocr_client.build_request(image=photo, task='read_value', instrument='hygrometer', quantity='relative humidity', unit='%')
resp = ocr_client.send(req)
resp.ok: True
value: 44 %
